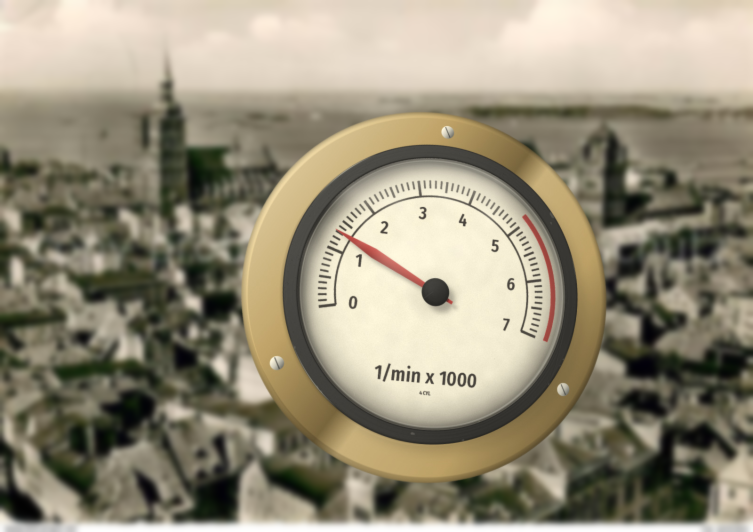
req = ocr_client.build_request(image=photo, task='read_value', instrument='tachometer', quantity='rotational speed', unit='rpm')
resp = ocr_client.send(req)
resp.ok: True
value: 1300 rpm
